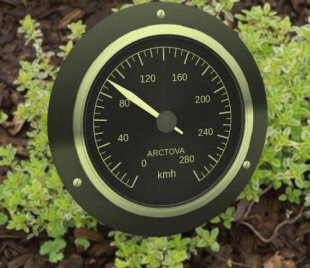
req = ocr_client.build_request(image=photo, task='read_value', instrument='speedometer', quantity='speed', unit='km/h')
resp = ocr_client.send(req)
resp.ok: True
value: 90 km/h
